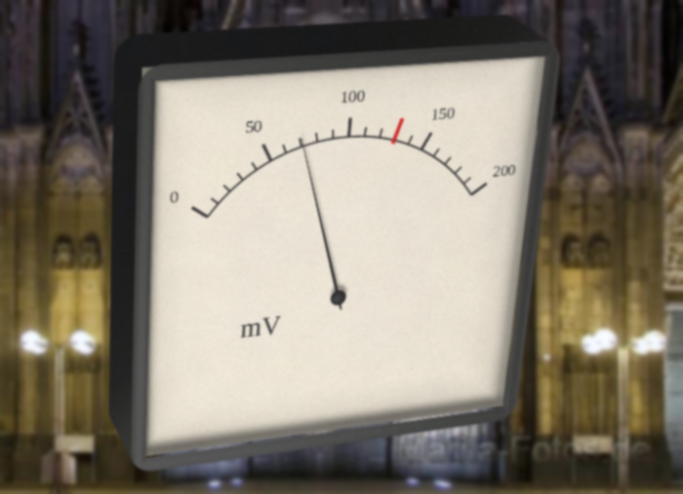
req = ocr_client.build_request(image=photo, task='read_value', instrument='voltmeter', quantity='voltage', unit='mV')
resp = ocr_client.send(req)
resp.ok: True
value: 70 mV
